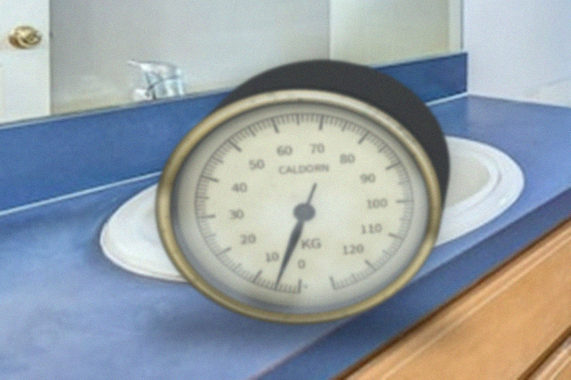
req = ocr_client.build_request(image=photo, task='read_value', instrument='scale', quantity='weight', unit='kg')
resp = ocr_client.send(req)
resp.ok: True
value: 5 kg
